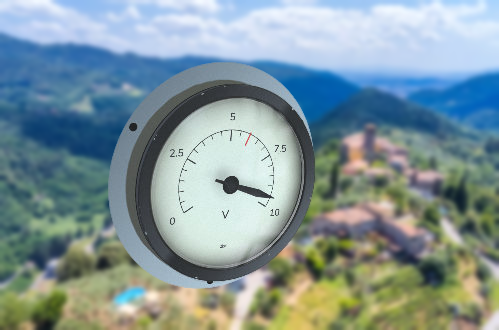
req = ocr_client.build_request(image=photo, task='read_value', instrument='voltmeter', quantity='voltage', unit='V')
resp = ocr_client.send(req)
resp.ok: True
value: 9.5 V
